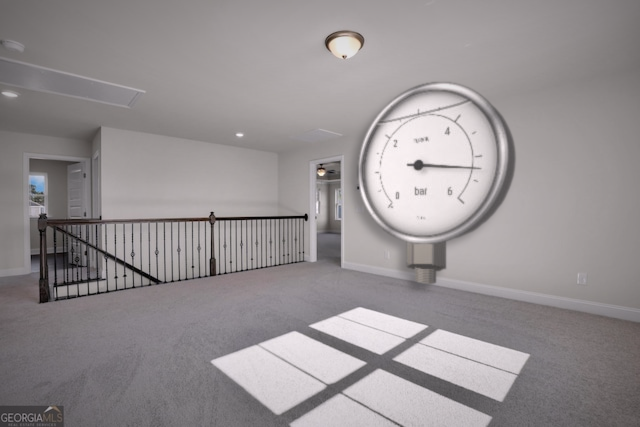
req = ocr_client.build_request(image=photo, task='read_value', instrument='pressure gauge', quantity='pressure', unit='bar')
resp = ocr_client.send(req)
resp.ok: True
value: 5.25 bar
